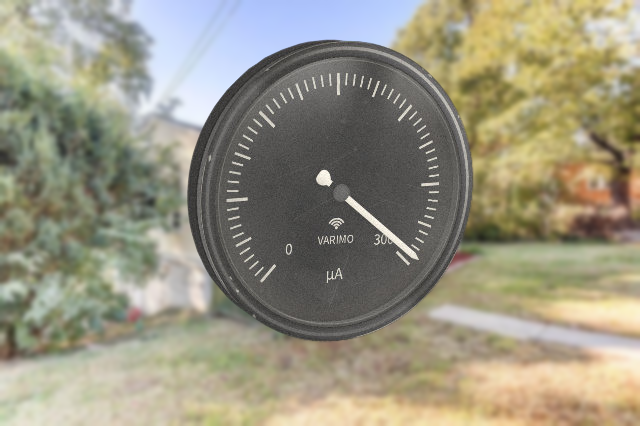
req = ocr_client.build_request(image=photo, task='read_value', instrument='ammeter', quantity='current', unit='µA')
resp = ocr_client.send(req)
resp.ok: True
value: 295 µA
